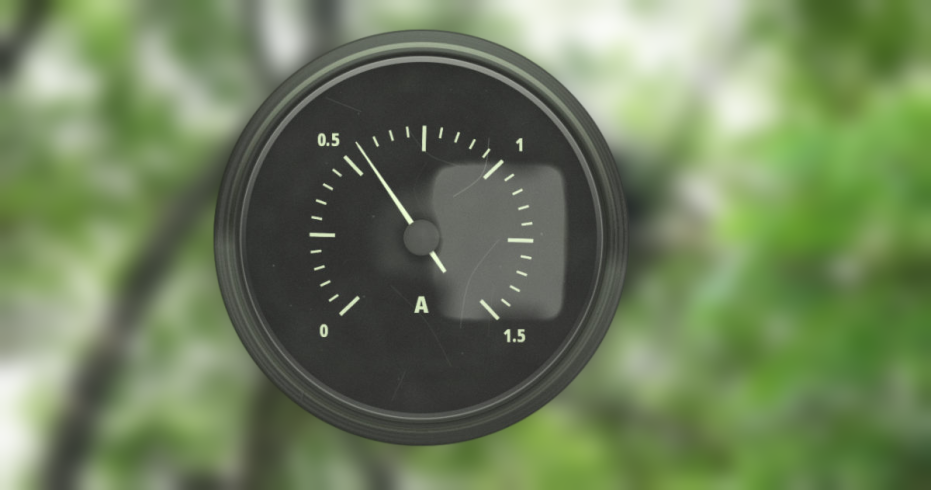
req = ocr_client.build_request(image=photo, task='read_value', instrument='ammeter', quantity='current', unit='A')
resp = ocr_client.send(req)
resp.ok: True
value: 0.55 A
